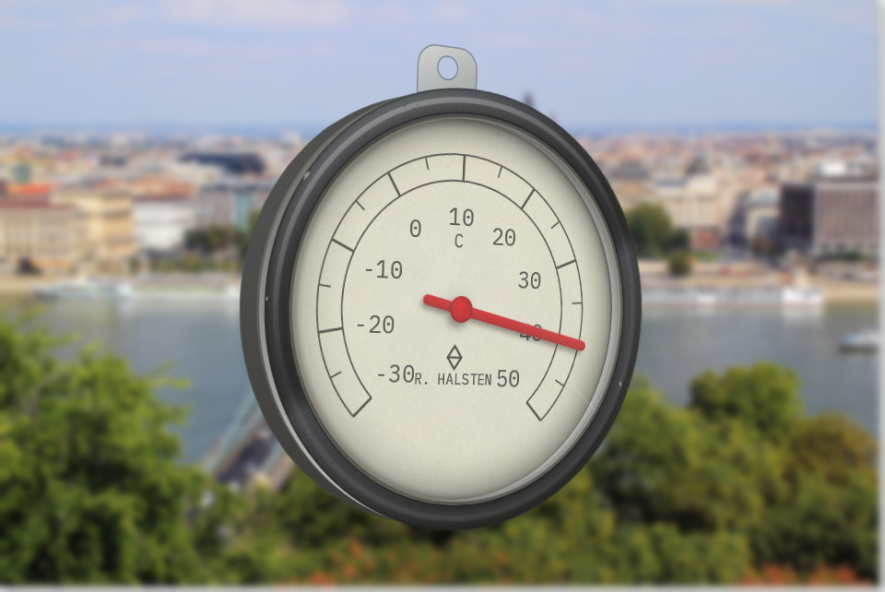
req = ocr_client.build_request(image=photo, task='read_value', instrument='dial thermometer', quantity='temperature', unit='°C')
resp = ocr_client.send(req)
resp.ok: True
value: 40 °C
